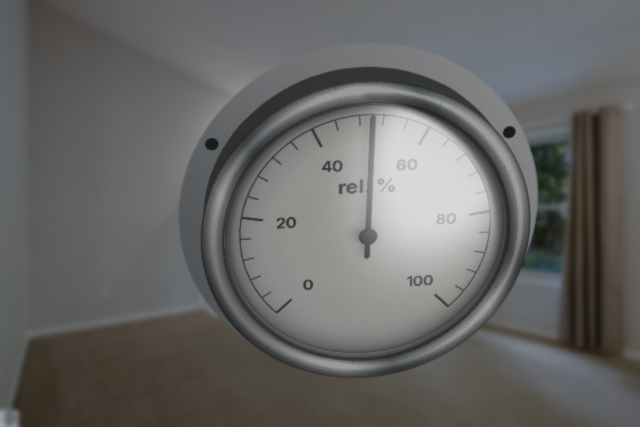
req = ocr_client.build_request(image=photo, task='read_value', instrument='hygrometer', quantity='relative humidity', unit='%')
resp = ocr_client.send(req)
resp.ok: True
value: 50 %
